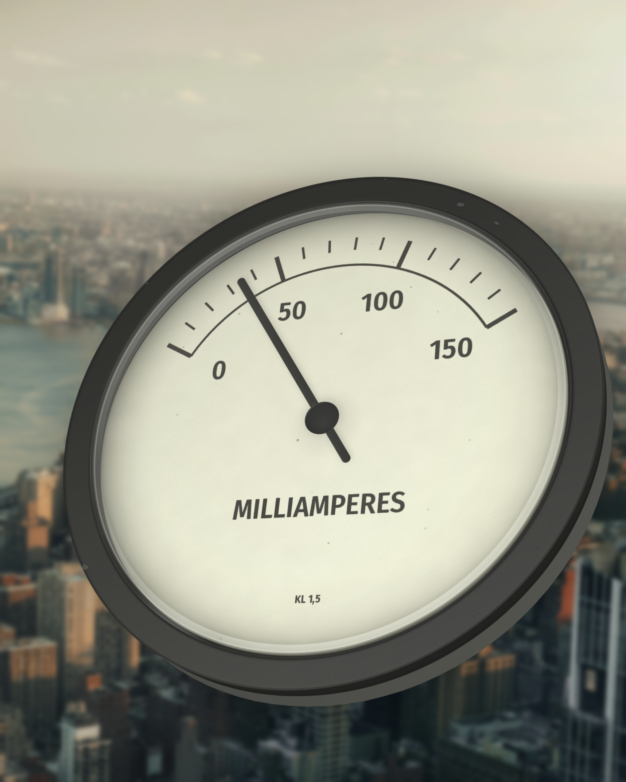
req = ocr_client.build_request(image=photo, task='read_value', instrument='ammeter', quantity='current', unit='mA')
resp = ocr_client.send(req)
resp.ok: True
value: 35 mA
